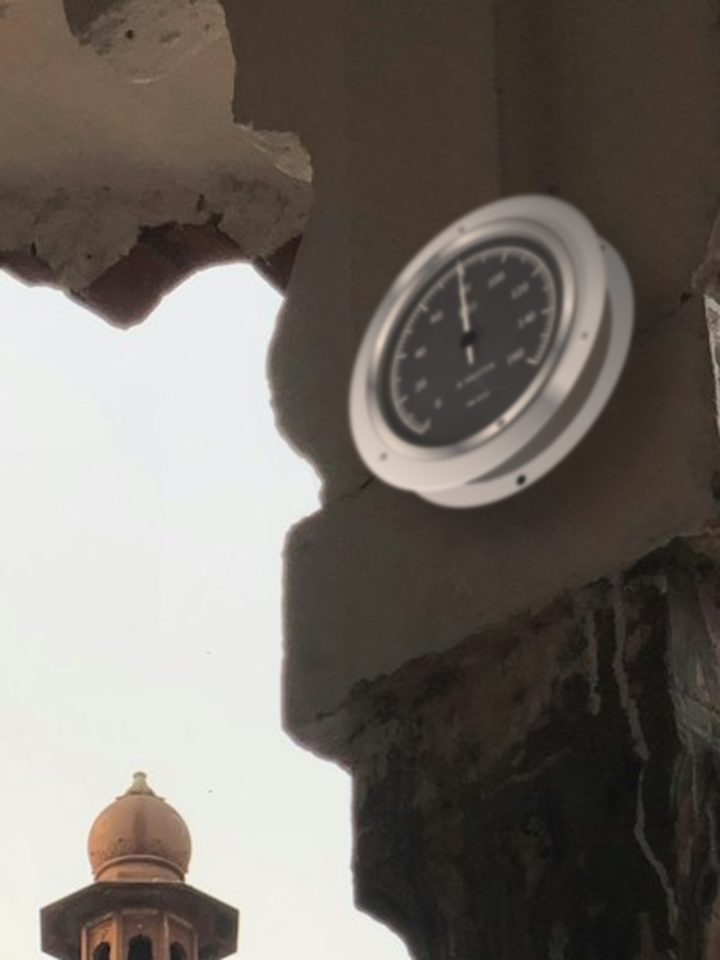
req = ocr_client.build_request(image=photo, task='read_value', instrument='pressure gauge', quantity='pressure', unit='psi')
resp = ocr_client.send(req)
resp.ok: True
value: 80 psi
